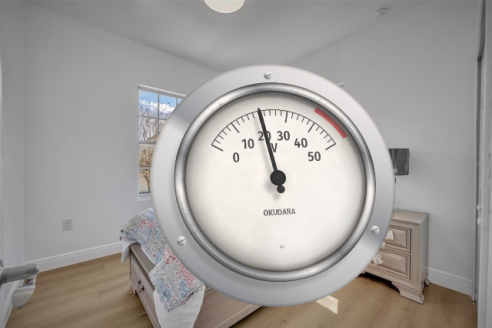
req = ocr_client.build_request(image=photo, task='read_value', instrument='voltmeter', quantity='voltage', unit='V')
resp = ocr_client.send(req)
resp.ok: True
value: 20 V
